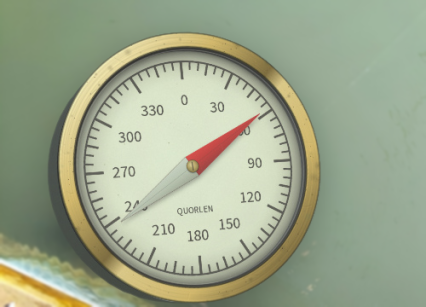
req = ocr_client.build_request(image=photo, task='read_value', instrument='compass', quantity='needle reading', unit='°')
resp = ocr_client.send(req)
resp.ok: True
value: 57.5 °
